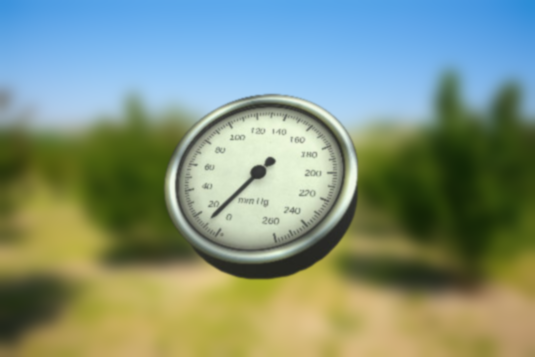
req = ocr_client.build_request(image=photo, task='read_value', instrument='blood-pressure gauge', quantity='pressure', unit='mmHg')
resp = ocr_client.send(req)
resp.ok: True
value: 10 mmHg
